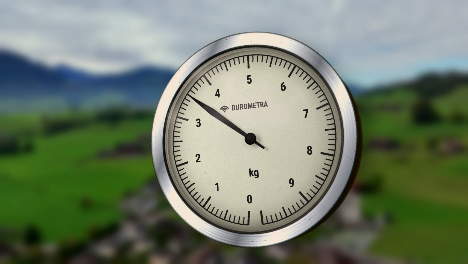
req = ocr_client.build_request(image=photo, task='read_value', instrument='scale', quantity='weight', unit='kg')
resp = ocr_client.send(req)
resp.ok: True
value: 3.5 kg
